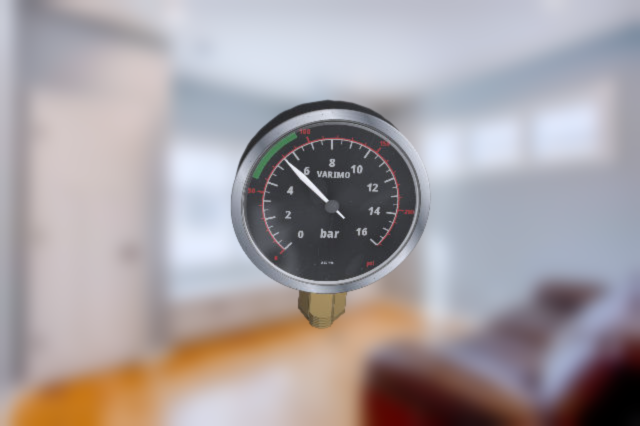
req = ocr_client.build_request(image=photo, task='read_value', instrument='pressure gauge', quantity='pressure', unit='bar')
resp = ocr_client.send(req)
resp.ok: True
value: 5.5 bar
